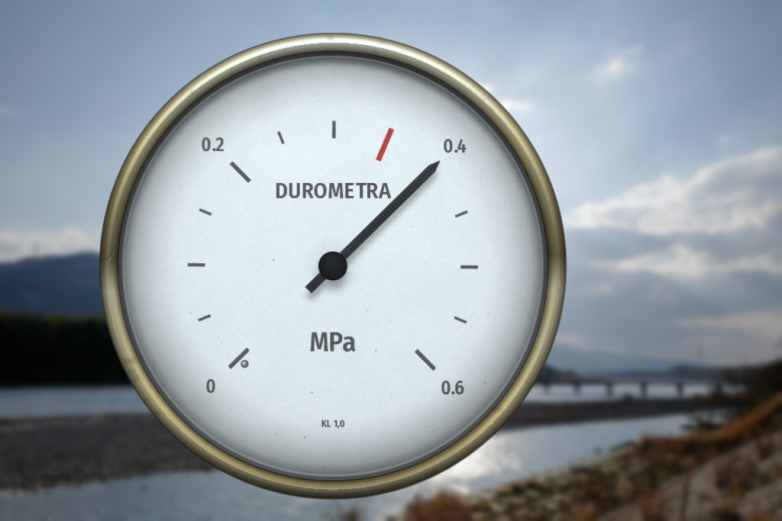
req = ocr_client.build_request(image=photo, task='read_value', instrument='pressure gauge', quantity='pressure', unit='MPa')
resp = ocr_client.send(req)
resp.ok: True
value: 0.4 MPa
